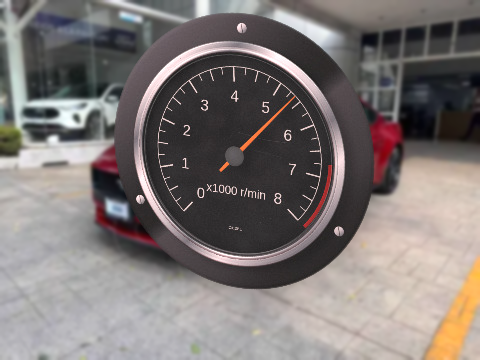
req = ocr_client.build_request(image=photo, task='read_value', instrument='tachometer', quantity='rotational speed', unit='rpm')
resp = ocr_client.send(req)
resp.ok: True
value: 5375 rpm
